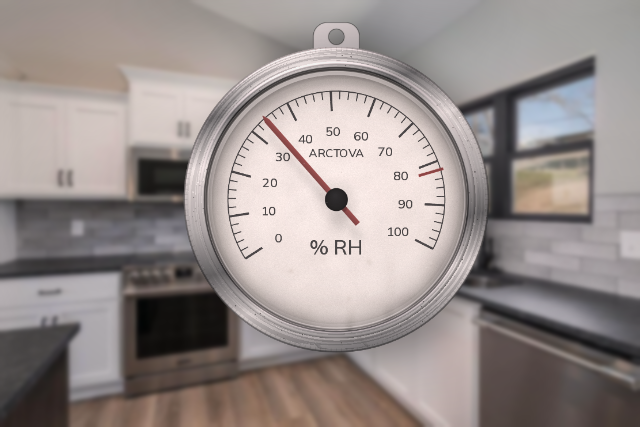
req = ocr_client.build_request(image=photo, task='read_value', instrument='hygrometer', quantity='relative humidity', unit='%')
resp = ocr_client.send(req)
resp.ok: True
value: 34 %
